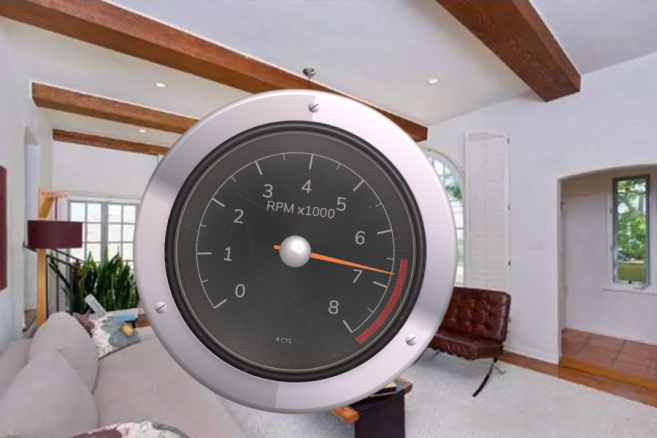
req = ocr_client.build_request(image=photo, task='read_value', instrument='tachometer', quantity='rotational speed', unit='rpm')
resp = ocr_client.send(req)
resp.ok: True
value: 6750 rpm
